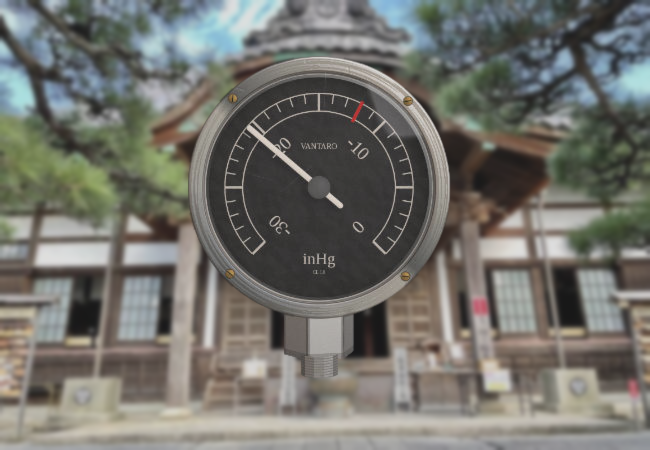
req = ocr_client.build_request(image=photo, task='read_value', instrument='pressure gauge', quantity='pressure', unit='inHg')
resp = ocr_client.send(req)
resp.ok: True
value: -20.5 inHg
